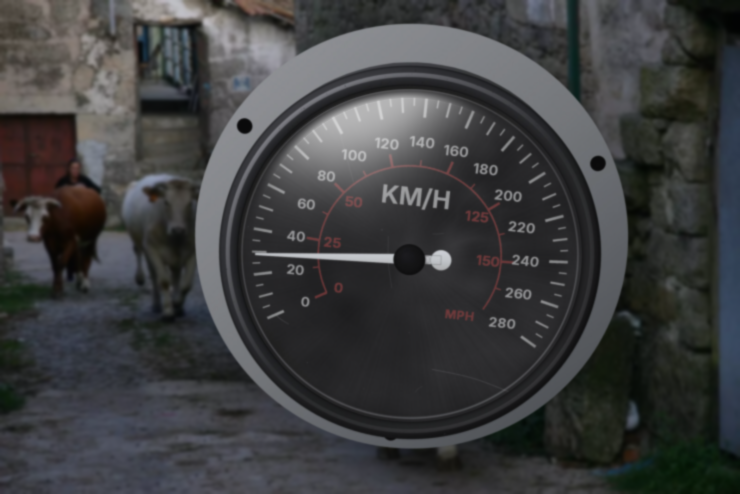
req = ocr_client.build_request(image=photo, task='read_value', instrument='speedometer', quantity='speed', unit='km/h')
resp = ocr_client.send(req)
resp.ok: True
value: 30 km/h
